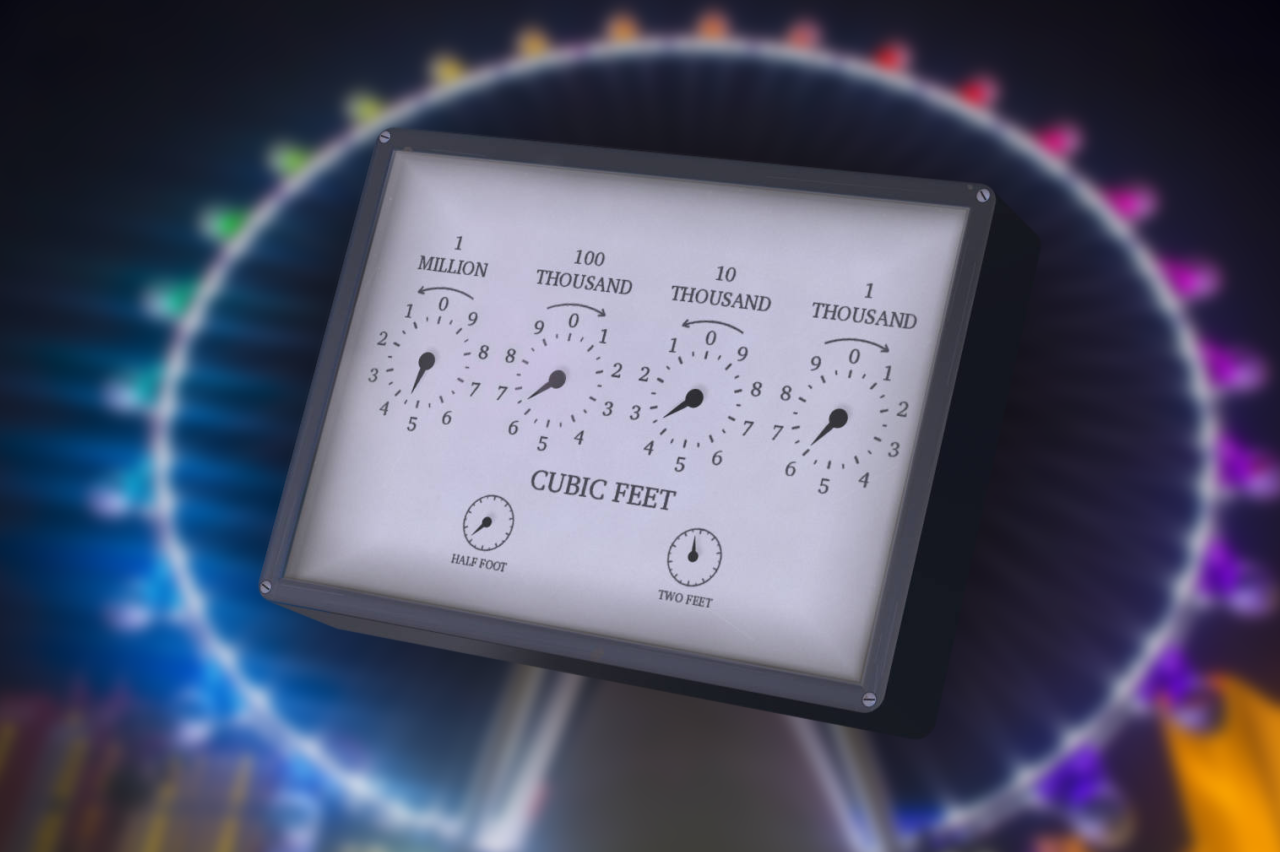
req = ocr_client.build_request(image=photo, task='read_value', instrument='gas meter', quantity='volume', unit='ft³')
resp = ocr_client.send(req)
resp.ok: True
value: 463600 ft³
